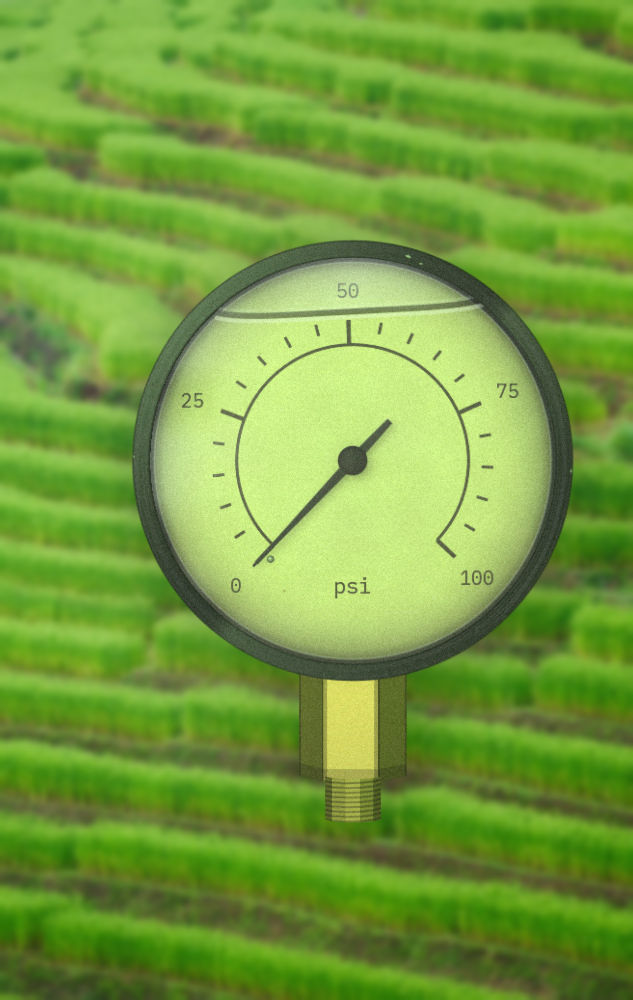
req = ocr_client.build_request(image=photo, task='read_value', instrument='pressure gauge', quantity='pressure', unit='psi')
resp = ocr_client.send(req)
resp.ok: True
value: 0 psi
